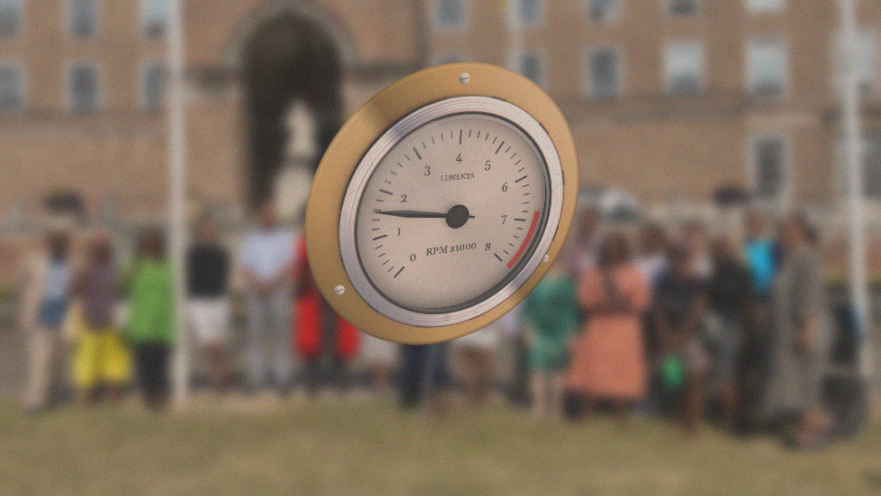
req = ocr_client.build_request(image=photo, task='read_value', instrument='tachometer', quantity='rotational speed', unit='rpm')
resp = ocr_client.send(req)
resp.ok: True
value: 1600 rpm
